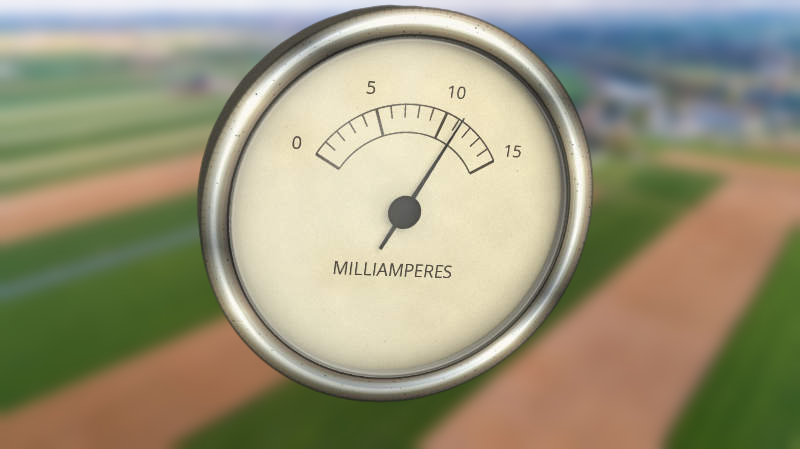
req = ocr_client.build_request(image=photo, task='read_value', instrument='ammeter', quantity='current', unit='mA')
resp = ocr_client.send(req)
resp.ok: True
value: 11 mA
